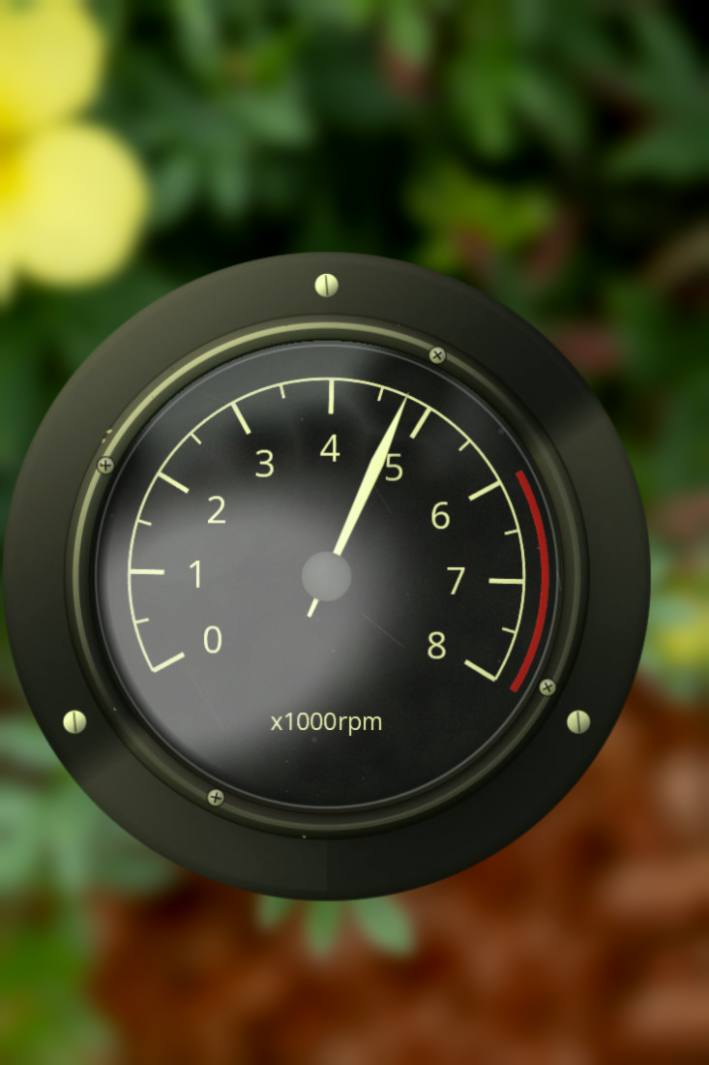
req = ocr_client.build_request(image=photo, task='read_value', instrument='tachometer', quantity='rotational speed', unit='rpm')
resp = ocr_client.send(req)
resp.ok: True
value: 4750 rpm
